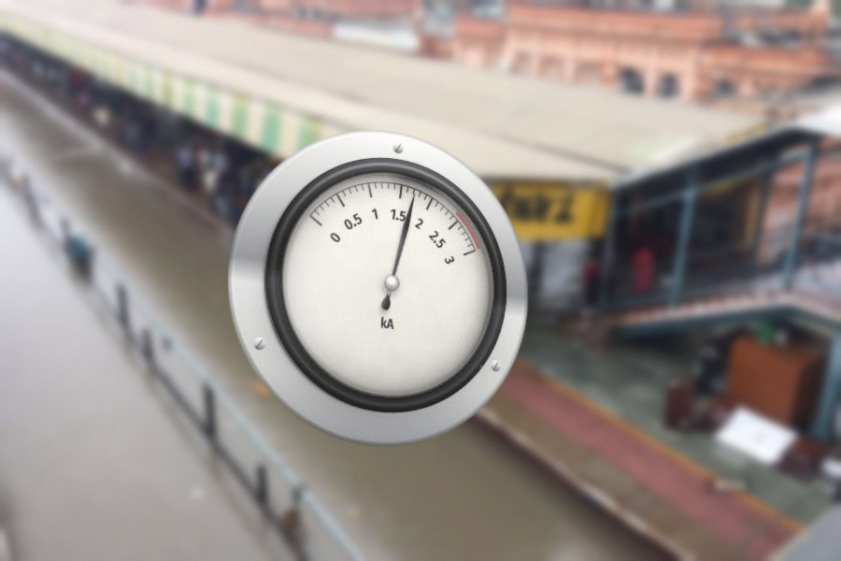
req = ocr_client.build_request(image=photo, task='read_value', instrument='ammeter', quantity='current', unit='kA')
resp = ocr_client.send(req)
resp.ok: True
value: 1.7 kA
